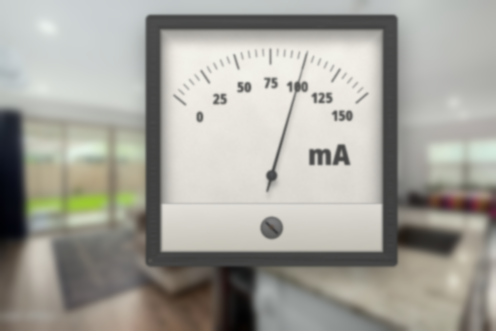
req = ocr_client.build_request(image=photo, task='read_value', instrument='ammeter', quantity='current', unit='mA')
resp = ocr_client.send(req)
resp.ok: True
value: 100 mA
